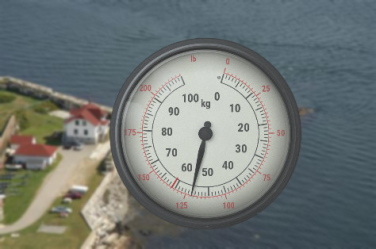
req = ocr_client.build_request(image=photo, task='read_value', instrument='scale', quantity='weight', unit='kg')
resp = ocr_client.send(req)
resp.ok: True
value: 55 kg
